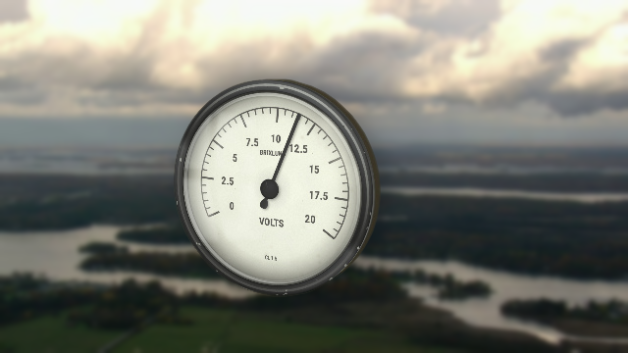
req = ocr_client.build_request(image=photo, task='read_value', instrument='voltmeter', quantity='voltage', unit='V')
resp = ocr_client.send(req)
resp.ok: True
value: 11.5 V
